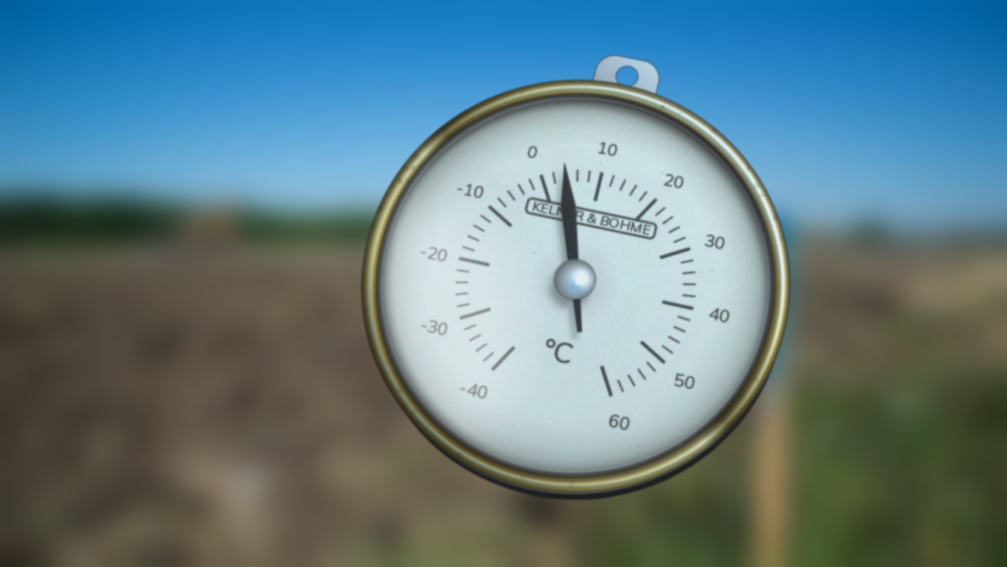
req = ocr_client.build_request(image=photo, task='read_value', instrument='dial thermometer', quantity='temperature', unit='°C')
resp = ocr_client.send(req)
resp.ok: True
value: 4 °C
